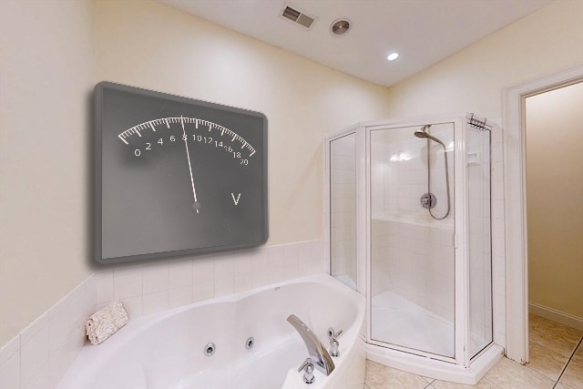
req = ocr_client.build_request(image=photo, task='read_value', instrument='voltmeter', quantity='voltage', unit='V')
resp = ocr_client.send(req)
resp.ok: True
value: 8 V
